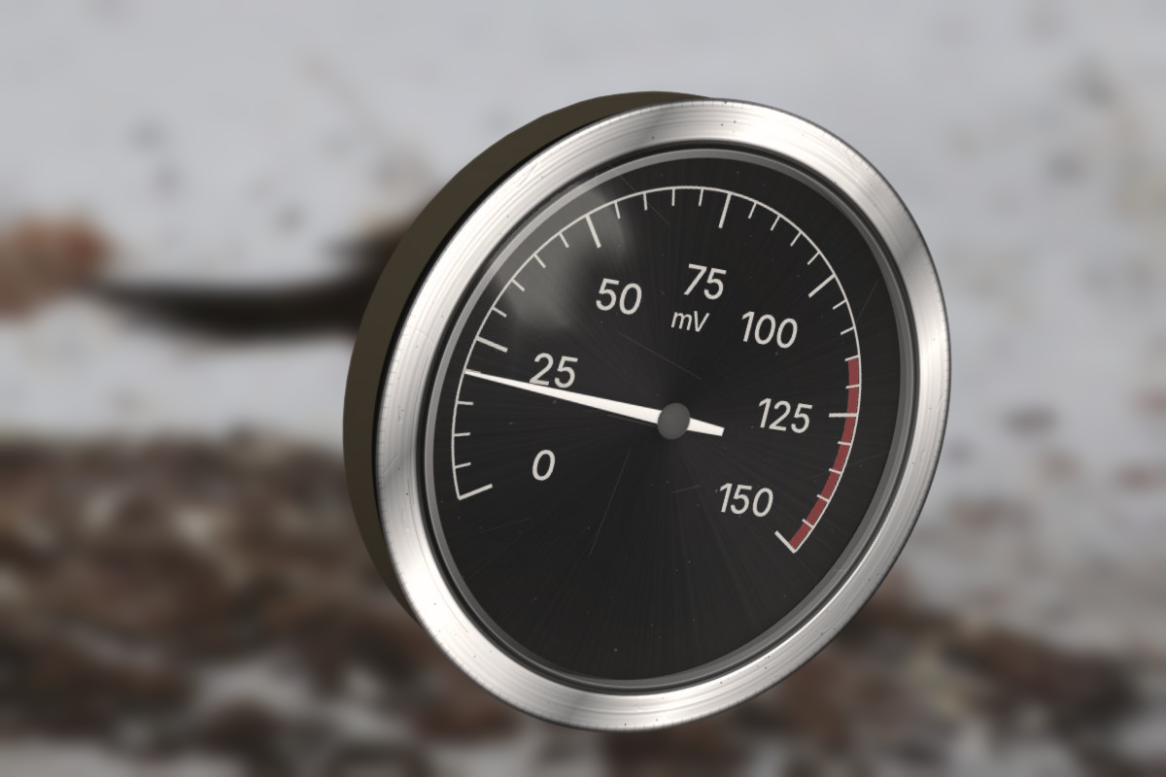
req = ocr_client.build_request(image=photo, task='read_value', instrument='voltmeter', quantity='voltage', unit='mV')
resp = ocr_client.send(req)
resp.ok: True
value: 20 mV
